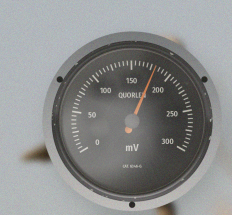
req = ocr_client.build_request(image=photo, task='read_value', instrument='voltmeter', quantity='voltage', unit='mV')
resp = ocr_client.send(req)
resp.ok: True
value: 180 mV
